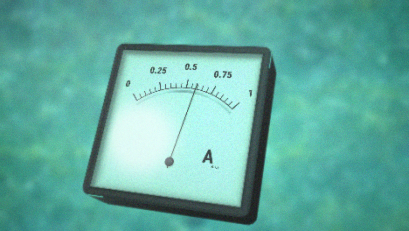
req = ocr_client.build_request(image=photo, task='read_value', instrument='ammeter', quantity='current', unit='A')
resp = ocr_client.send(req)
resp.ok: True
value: 0.6 A
